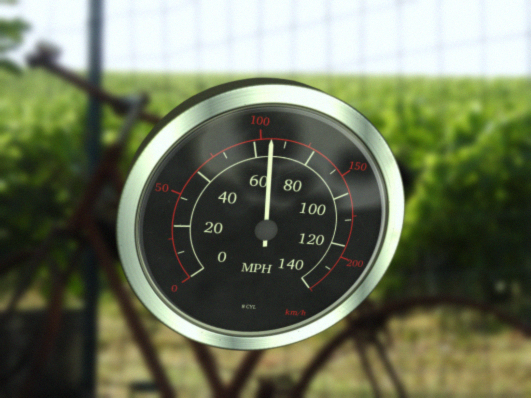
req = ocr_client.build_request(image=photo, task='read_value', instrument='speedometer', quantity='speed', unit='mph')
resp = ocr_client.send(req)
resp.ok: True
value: 65 mph
